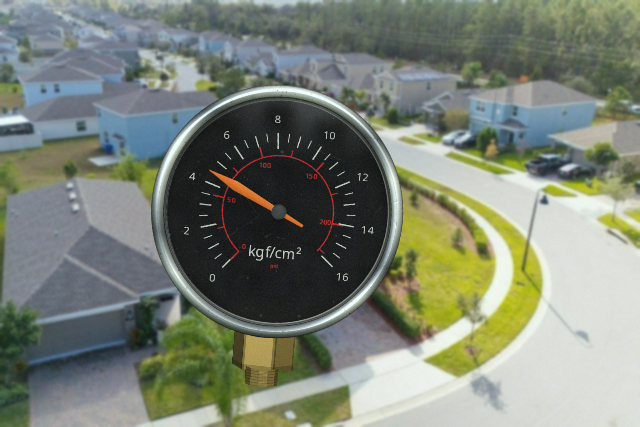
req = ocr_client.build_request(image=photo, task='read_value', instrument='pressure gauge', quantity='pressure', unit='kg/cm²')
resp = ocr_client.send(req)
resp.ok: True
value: 4.5 kg/cm²
